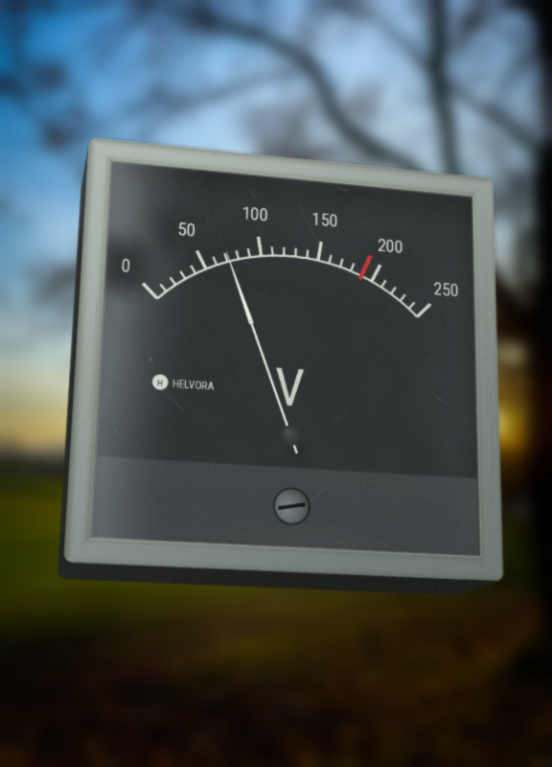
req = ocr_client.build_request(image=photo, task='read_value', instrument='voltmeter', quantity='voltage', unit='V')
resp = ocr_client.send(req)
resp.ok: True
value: 70 V
